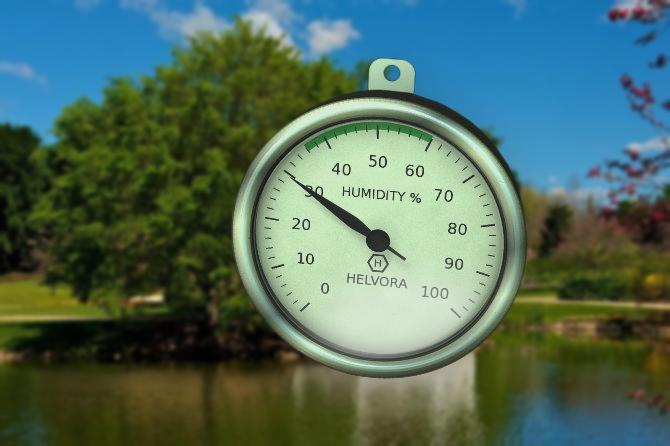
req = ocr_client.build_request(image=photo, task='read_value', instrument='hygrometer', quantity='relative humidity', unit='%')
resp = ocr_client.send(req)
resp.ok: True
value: 30 %
